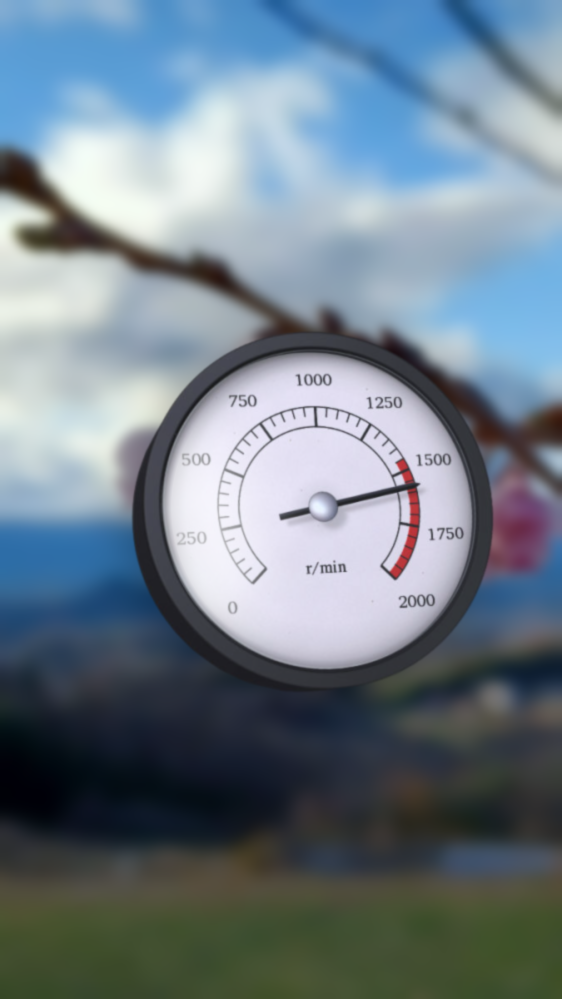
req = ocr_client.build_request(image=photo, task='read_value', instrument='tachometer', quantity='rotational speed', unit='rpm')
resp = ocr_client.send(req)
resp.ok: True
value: 1575 rpm
